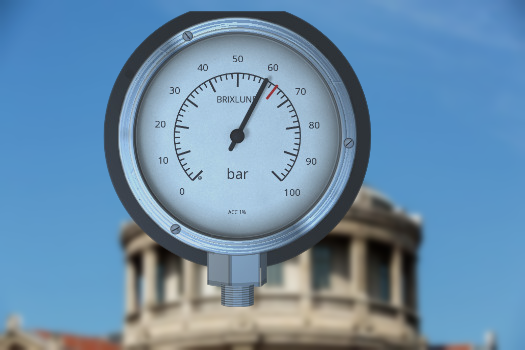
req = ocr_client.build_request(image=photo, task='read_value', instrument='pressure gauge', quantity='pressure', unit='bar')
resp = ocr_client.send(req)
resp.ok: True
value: 60 bar
